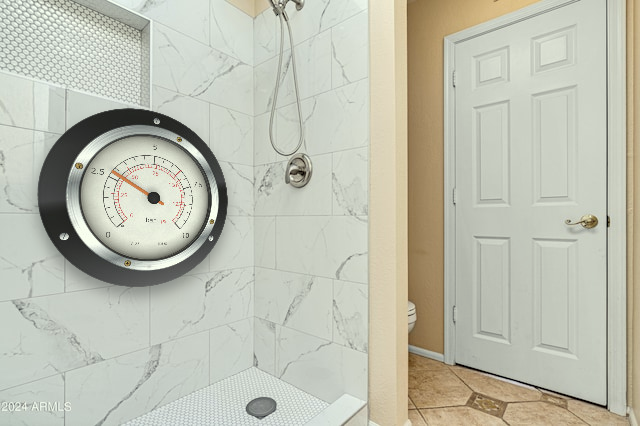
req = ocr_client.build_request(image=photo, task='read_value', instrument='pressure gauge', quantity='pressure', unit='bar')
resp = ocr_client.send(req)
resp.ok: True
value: 2.75 bar
